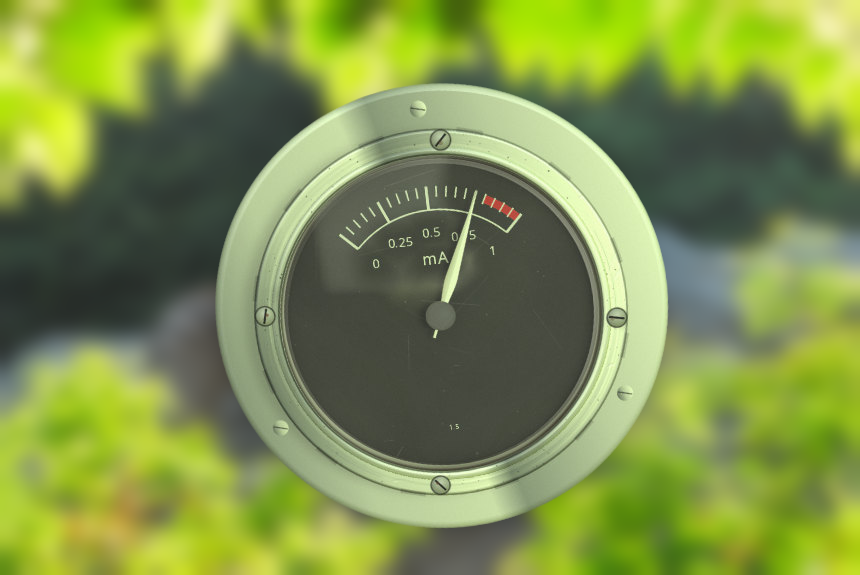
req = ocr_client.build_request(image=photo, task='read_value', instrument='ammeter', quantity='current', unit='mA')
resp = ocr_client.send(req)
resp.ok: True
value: 0.75 mA
